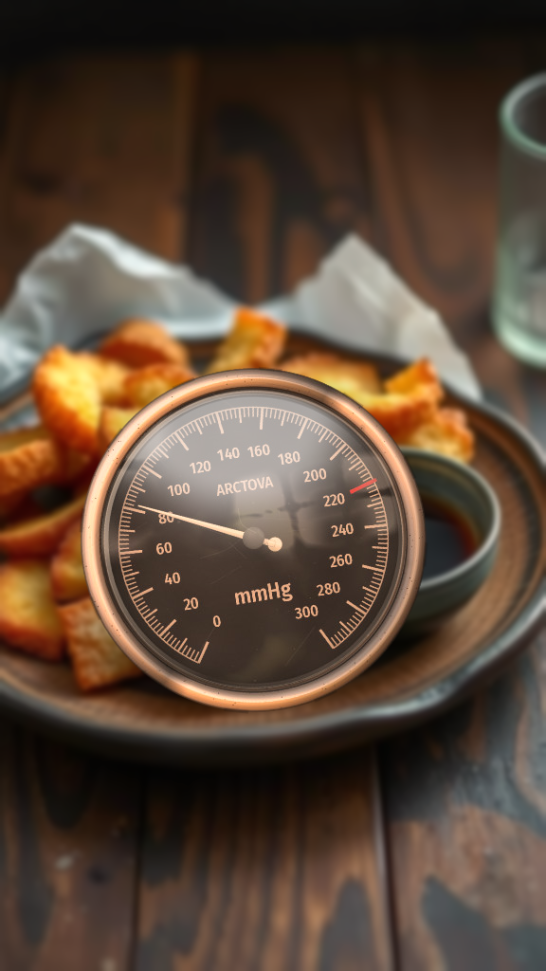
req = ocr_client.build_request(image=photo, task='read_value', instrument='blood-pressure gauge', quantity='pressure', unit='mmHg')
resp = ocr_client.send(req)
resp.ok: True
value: 82 mmHg
